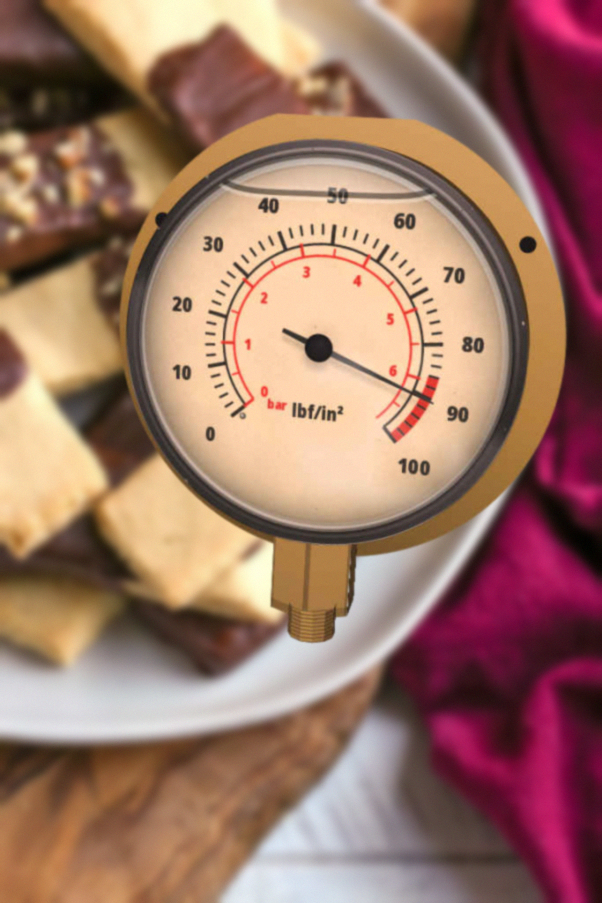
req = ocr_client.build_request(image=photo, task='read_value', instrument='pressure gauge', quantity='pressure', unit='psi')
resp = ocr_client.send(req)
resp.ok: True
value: 90 psi
